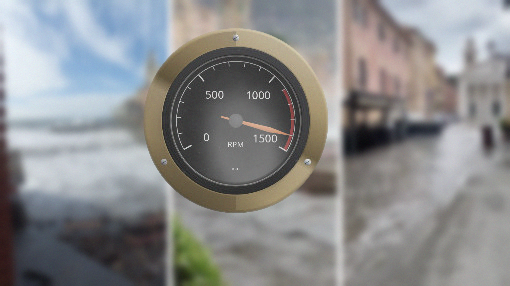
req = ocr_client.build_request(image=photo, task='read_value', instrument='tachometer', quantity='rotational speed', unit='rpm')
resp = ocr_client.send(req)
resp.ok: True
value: 1400 rpm
